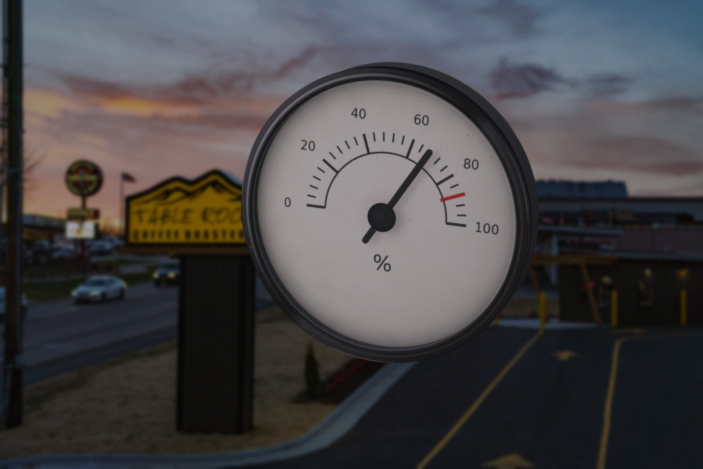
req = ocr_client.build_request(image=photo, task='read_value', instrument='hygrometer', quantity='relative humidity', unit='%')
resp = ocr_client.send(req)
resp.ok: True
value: 68 %
